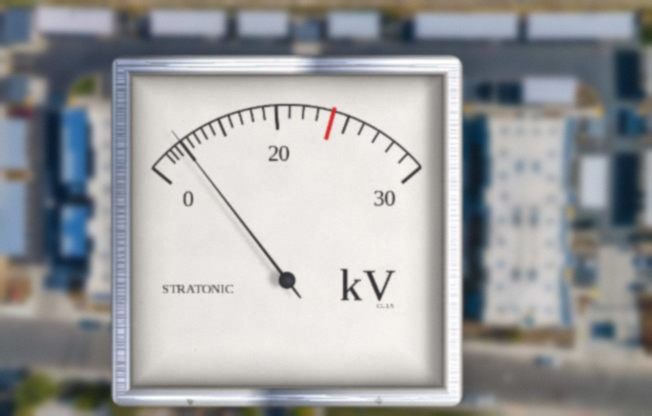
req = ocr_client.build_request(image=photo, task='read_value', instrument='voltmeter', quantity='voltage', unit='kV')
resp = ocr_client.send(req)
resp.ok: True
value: 10 kV
